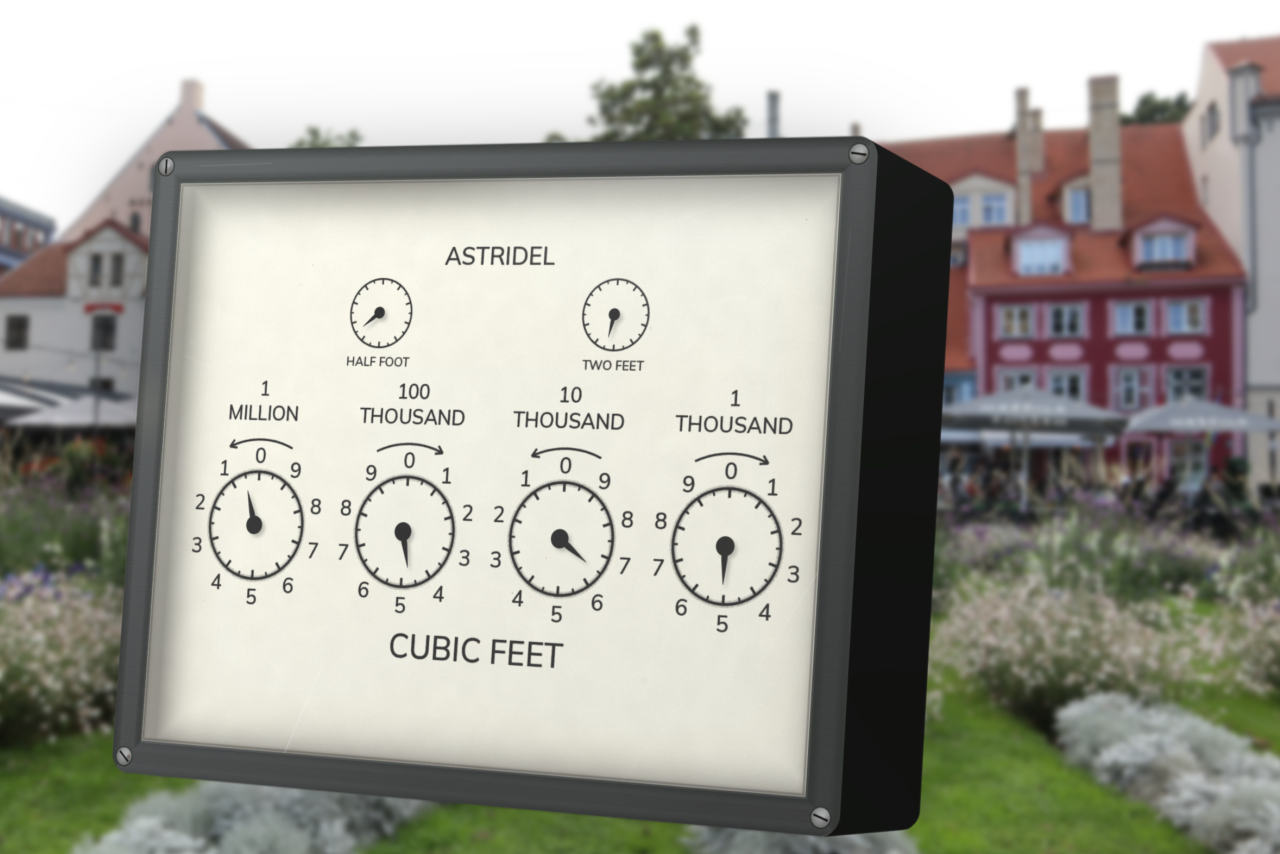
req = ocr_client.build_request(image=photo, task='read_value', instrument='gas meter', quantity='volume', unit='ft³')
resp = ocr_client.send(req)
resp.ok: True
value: 46500 ft³
